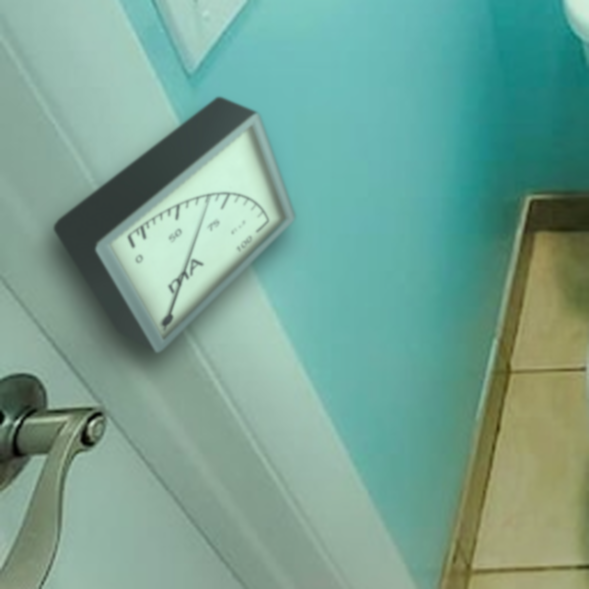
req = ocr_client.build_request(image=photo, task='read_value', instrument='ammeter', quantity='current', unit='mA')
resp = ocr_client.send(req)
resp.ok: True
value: 65 mA
